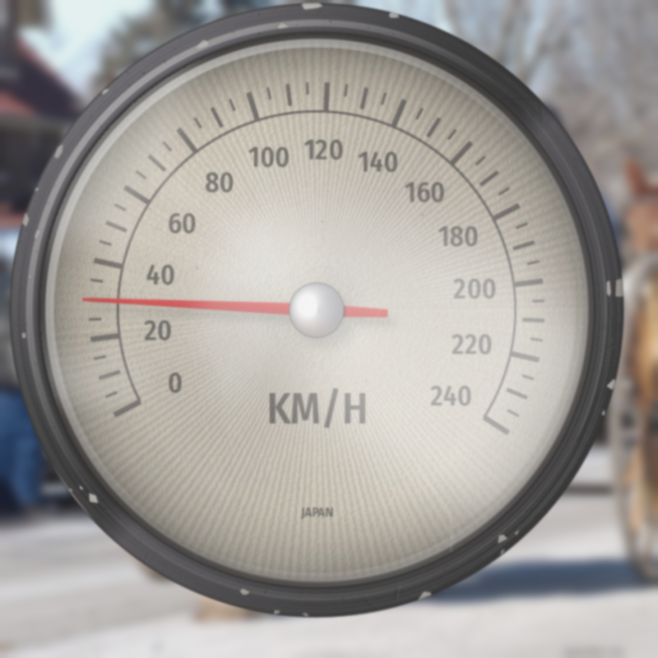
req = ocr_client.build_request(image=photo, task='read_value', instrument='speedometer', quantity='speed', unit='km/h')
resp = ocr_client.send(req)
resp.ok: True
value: 30 km/h
